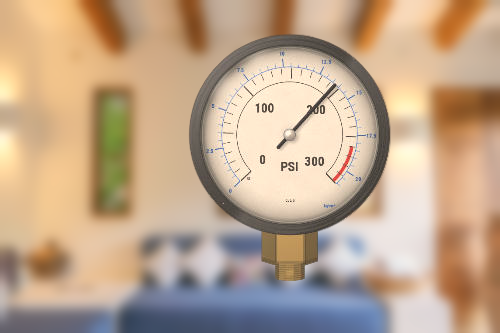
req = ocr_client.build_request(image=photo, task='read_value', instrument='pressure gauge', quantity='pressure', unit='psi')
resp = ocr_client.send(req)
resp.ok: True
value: 195 psi
